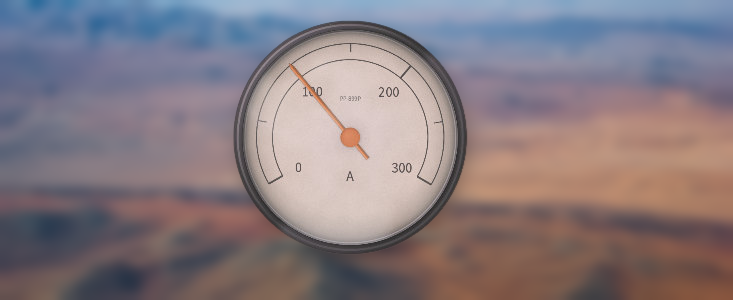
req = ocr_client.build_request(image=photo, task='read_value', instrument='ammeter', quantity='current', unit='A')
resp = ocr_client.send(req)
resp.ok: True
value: 100 A
